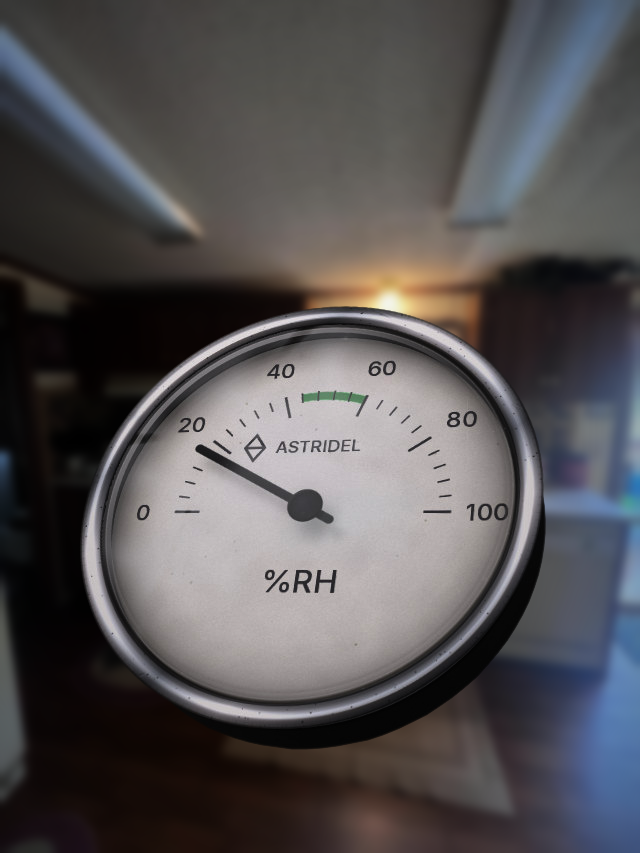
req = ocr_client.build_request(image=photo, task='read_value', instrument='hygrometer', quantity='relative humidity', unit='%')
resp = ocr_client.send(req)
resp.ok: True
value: 16 %
